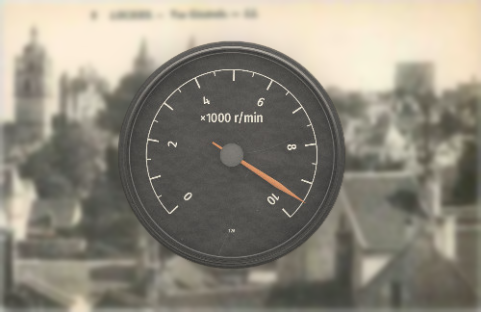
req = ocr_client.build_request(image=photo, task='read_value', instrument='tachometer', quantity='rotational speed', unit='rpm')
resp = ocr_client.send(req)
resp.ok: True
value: 9500 rpm
